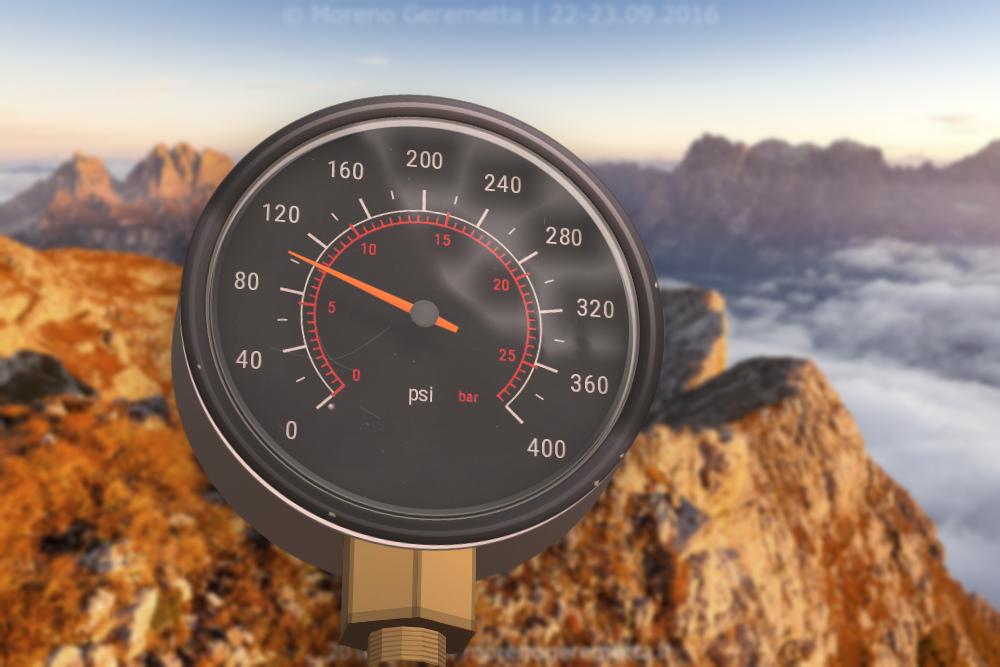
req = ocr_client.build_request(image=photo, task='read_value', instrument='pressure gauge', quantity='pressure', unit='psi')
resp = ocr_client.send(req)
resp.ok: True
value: 100 psi
